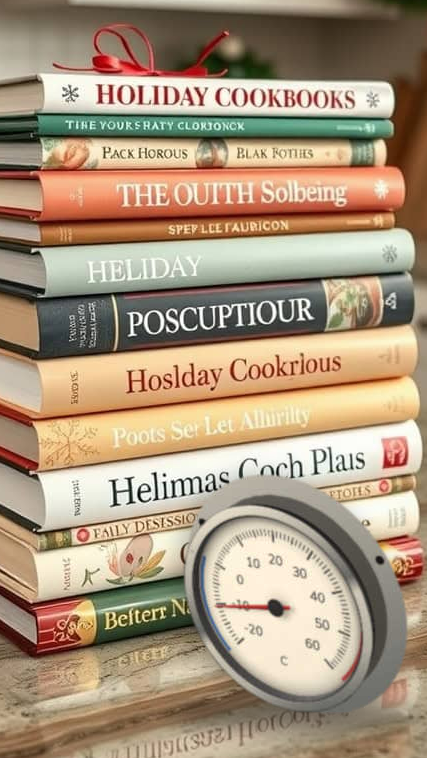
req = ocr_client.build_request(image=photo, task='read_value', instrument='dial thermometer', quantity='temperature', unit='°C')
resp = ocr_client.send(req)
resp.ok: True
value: -10 °C
